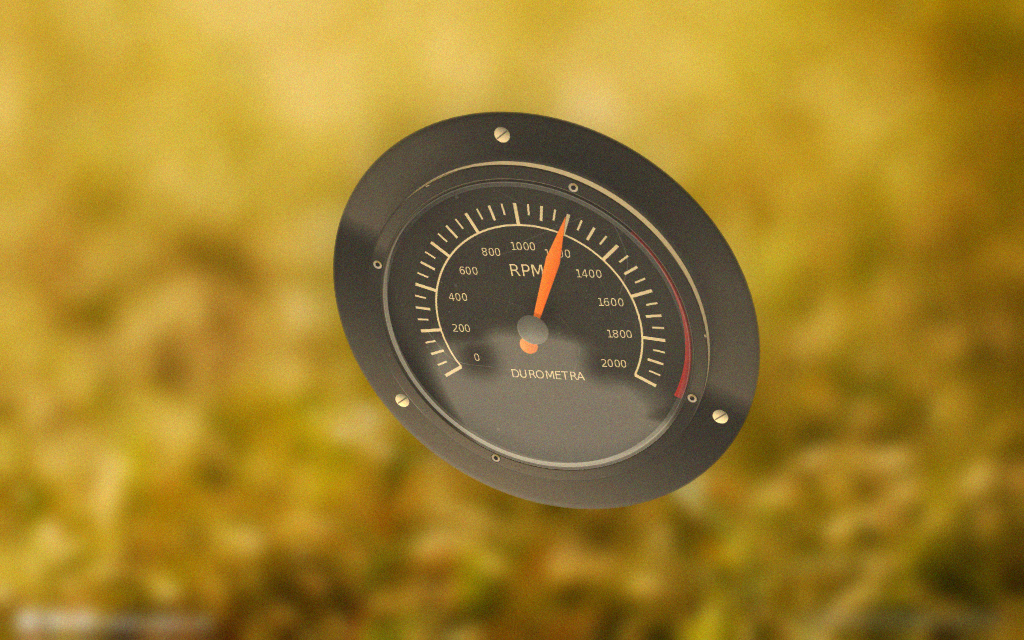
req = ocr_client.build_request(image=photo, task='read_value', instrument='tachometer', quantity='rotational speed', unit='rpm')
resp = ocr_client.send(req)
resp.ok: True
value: 1200 rpm
